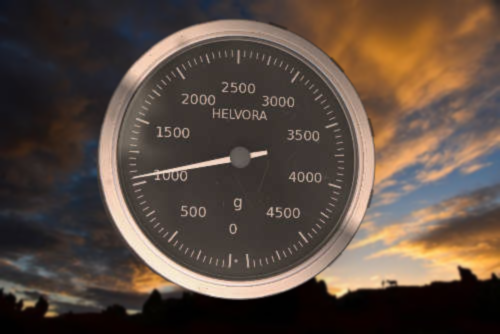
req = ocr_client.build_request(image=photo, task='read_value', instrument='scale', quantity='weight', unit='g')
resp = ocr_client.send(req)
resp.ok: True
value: 1050 g
